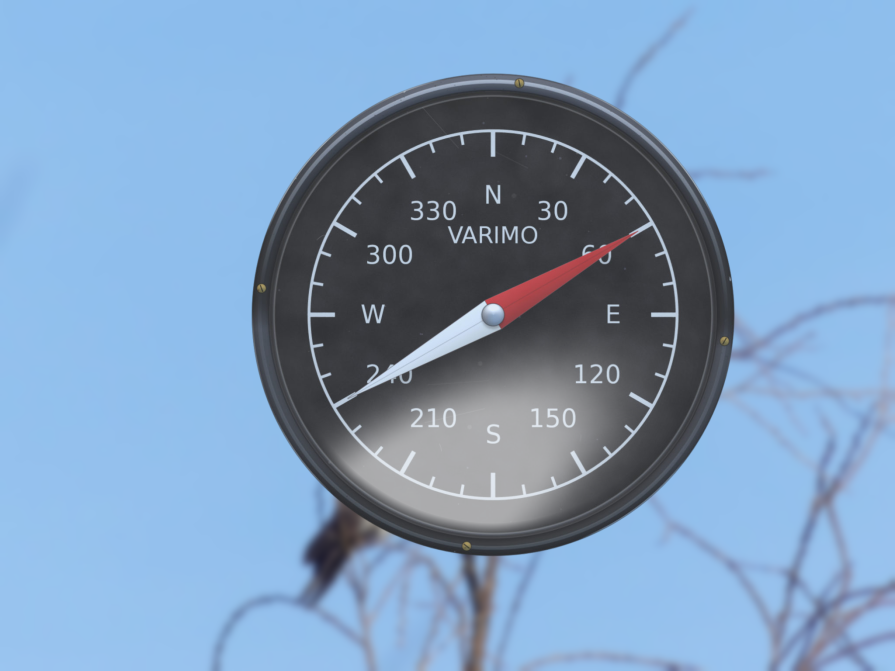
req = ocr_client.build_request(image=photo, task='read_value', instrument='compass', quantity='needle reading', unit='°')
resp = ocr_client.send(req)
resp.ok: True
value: 60 °
